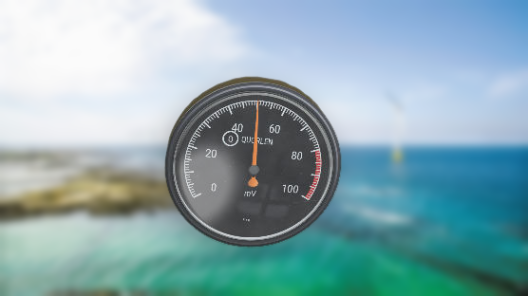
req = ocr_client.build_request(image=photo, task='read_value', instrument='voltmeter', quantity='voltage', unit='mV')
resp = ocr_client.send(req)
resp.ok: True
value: 50 mV
